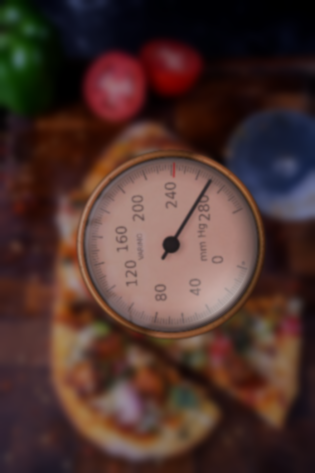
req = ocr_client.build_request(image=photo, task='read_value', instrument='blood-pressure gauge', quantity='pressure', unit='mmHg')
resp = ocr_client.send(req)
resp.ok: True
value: 270 mmHg
